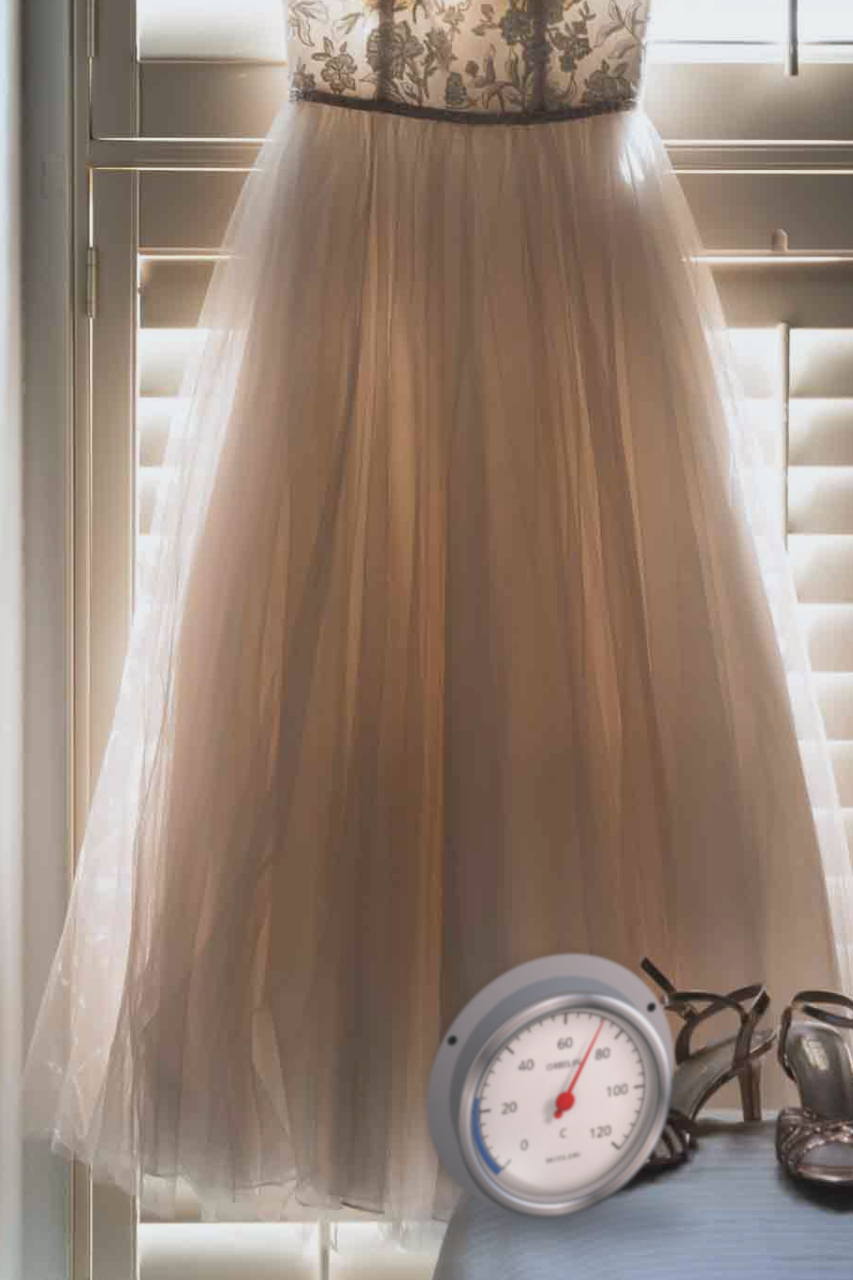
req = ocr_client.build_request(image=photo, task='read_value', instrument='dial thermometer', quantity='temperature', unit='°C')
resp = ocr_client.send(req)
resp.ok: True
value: 72 °C
